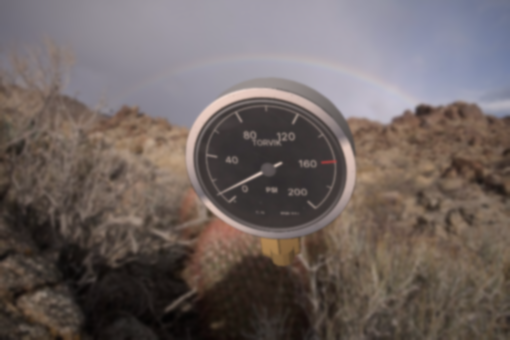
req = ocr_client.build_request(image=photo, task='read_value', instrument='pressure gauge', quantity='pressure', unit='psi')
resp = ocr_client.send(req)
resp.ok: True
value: 10 psi
